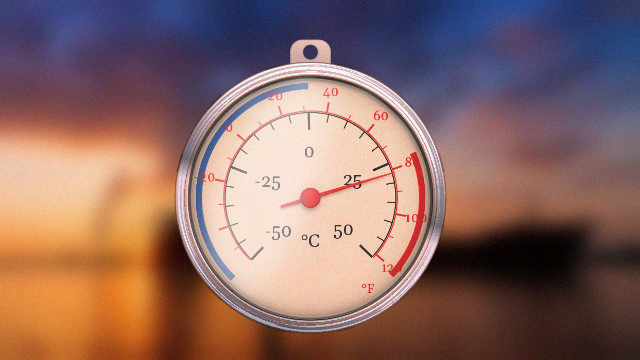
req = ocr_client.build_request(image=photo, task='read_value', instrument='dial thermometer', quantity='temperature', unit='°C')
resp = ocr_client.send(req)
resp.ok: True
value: 27.5 °C
